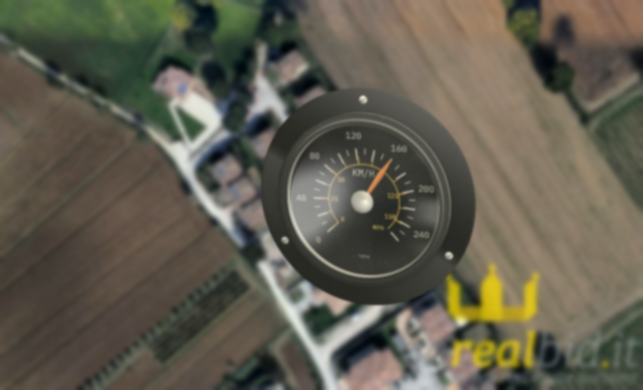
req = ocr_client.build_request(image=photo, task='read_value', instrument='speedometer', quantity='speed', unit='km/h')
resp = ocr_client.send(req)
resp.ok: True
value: 160 km/h
